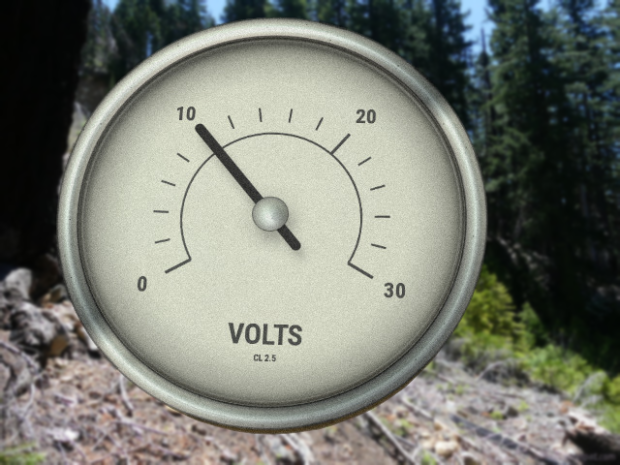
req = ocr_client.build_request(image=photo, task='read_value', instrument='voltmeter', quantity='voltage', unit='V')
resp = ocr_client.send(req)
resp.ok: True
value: 10 V
